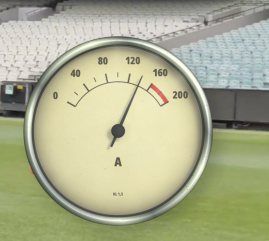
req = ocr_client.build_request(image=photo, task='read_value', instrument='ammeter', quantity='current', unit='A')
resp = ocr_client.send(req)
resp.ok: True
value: 140 A
